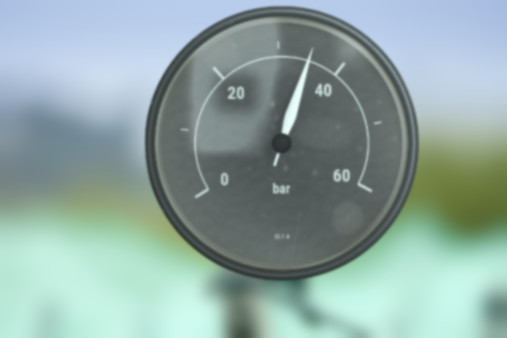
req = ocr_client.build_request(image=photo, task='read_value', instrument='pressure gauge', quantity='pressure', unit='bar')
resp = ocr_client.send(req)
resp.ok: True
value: 35 bar
